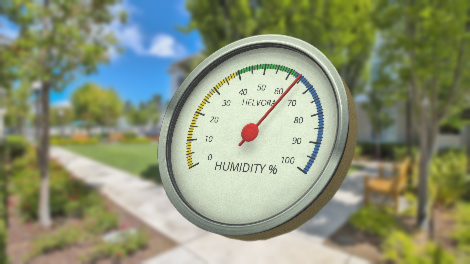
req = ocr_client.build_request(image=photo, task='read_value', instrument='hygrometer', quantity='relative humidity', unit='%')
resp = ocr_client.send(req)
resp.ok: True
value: 65 %
